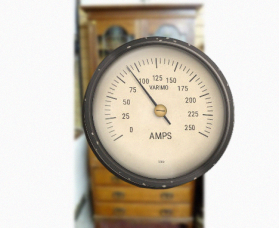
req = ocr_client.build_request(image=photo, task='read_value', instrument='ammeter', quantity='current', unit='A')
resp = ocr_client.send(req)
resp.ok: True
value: 90 A
